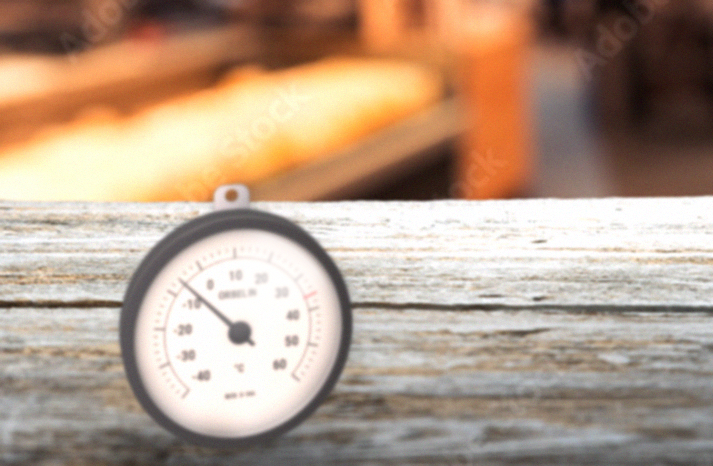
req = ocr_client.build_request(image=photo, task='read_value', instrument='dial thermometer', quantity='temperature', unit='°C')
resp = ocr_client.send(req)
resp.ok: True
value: -6 °C
